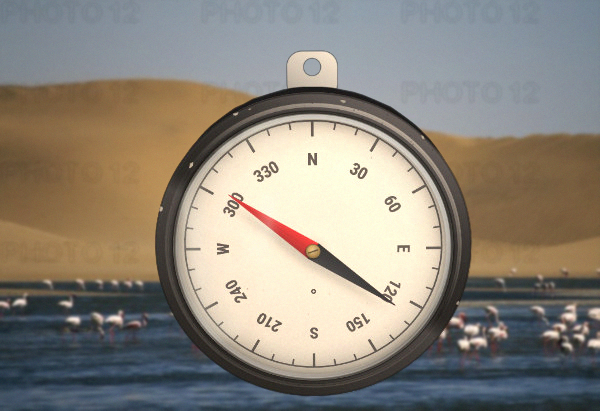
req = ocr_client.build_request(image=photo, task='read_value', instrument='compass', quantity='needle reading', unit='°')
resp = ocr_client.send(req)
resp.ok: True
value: 305 °
